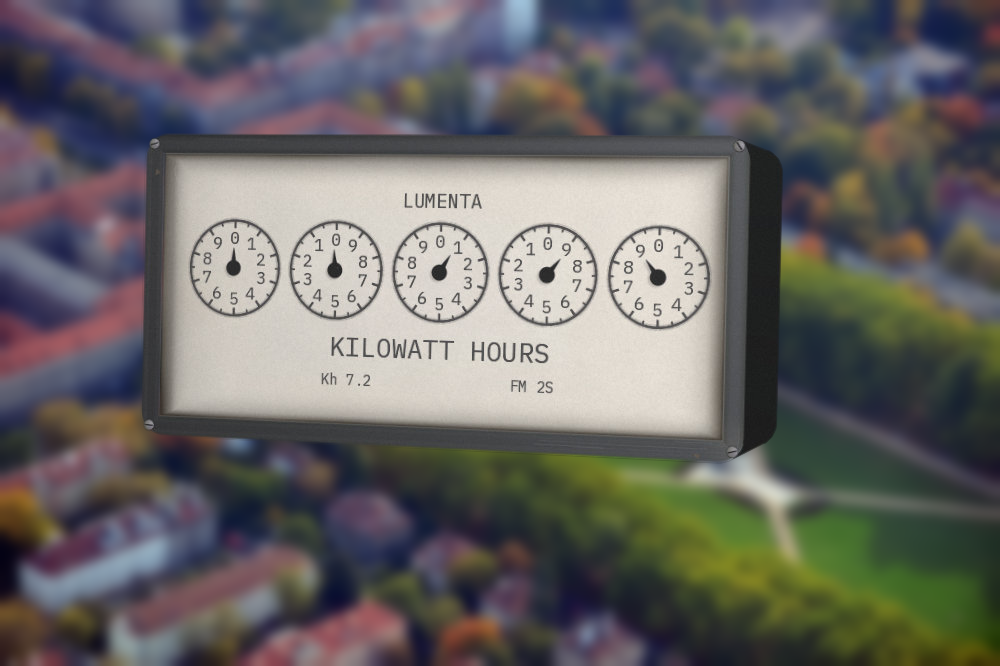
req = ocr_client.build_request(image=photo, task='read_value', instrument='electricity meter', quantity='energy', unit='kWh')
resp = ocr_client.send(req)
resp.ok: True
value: 89 kWh
